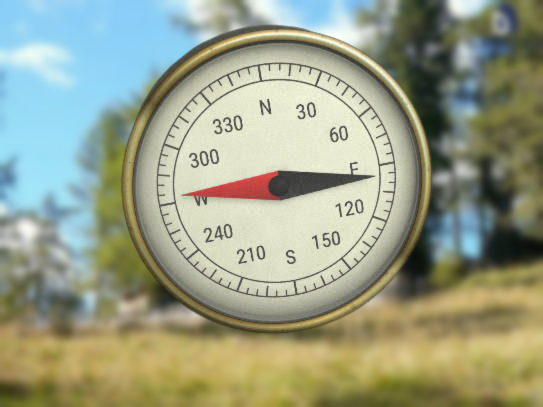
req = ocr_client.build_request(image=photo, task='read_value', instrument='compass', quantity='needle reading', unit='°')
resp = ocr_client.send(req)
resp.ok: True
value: 275 °
